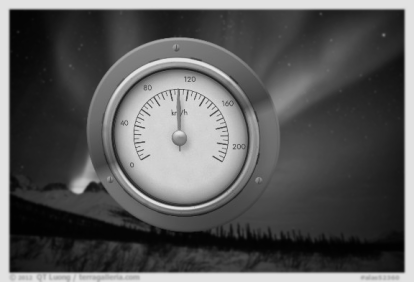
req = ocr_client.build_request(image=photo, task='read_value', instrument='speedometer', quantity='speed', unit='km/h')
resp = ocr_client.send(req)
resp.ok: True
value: 110 km/h
